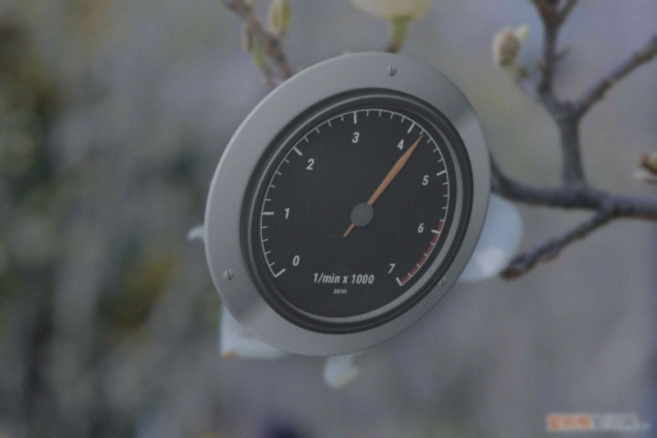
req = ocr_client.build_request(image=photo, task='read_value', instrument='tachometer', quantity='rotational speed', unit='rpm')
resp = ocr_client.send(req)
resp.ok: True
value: 4200 rpm
